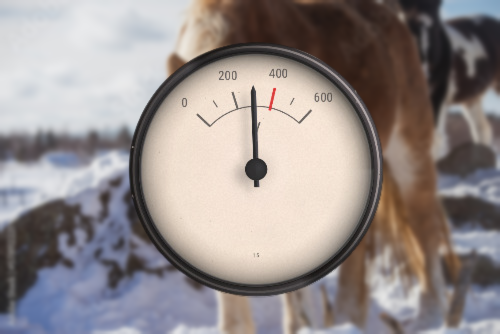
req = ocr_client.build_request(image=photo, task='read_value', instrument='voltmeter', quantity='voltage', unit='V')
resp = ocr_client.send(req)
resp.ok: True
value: 300 V
